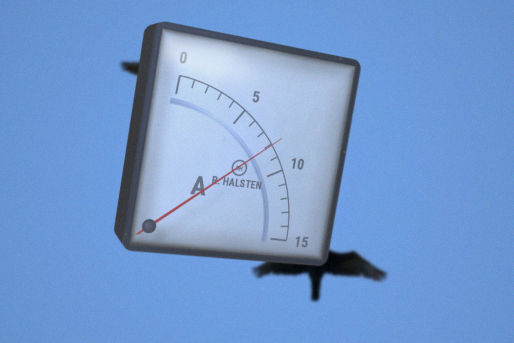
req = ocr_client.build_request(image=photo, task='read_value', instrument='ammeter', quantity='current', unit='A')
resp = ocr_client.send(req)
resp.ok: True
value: 8 A
